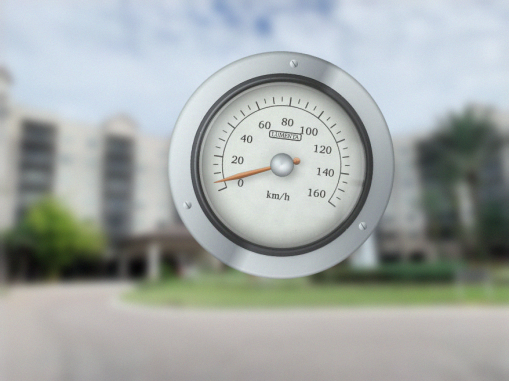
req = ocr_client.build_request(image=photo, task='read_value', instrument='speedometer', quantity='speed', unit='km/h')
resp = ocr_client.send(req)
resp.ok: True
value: 5 km/h
